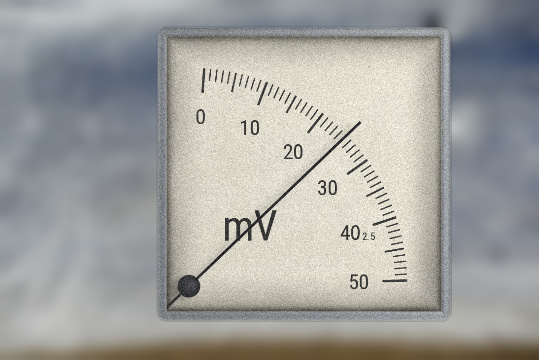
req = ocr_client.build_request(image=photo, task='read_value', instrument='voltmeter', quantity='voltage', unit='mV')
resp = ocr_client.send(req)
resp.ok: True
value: 25 mV
